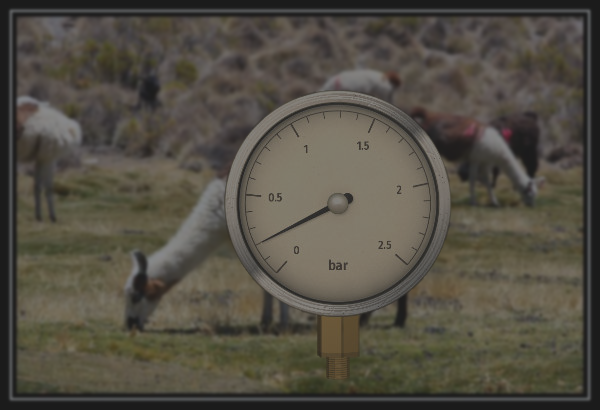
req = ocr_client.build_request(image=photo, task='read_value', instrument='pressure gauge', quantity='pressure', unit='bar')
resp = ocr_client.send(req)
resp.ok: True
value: 0.2 bar
